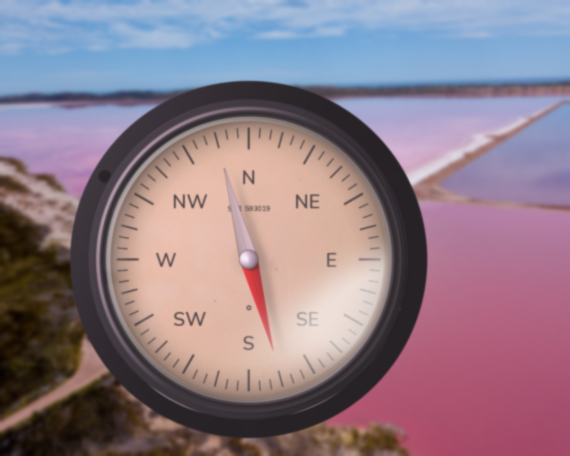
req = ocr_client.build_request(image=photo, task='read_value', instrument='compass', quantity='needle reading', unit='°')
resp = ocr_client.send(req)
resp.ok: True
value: 165 °
